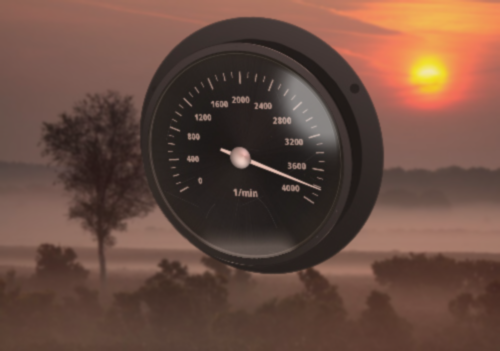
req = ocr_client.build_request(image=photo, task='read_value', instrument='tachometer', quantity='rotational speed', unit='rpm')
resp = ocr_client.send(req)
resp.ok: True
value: 3800 rpm
